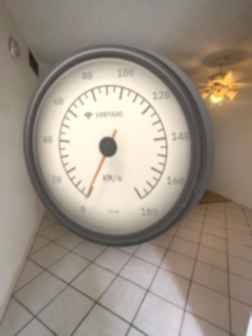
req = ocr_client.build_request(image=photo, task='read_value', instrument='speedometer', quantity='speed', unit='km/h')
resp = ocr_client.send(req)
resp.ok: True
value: 0 km/h
